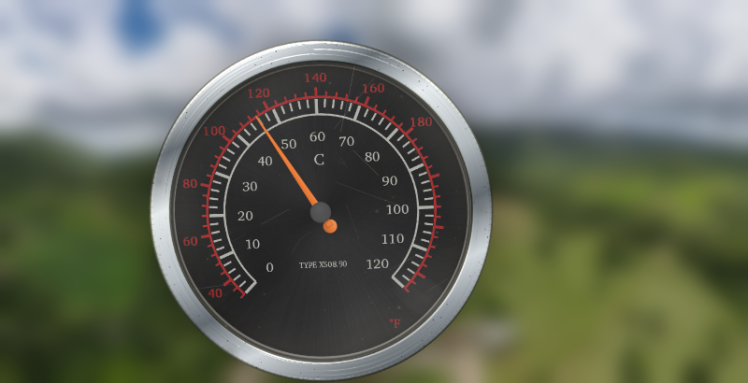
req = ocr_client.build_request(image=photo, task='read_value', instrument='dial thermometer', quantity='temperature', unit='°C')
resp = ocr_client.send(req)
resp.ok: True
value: 46 °C
